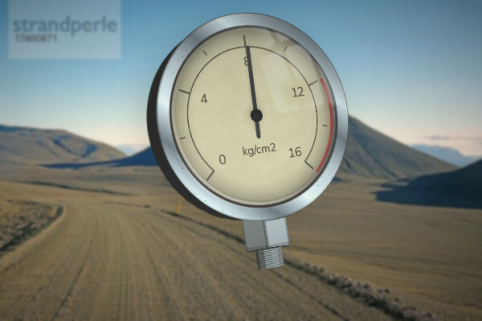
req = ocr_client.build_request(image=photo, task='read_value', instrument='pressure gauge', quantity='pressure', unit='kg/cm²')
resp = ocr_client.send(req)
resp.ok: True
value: 8 kg/cm²
